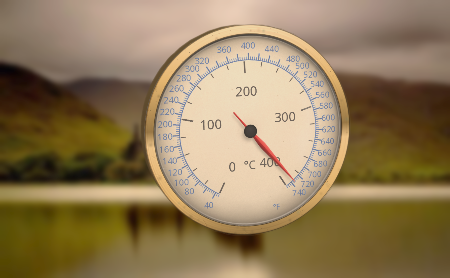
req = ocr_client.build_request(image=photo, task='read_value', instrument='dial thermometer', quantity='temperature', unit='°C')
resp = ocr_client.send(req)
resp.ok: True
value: 390 °C
